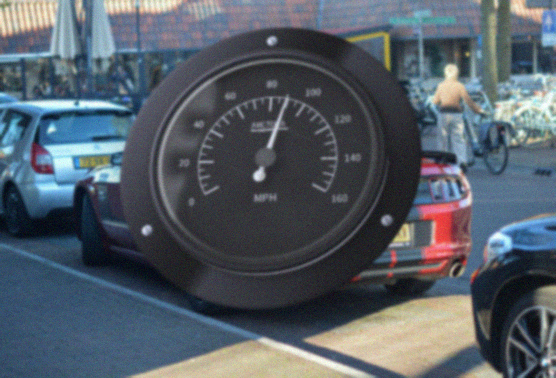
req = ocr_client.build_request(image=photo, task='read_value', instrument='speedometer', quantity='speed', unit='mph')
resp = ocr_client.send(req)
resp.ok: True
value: 90 mph
